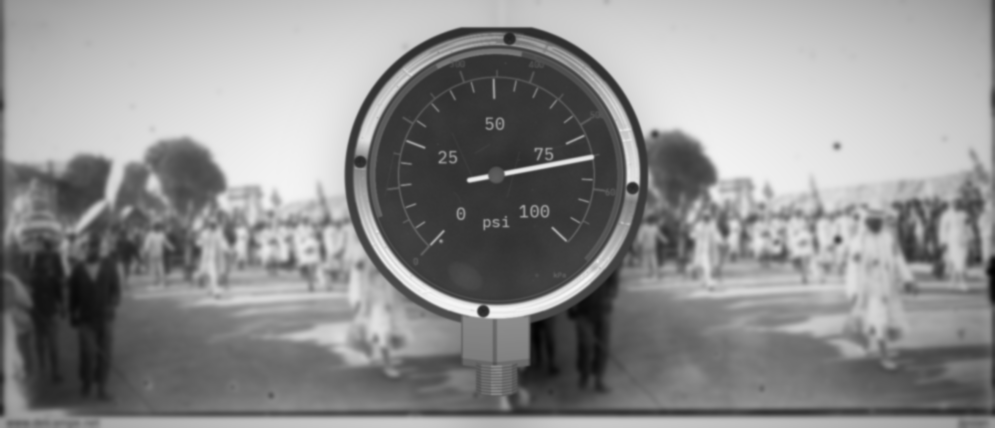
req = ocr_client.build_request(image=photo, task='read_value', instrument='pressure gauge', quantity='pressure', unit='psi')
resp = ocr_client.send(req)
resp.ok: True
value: 80 psi
